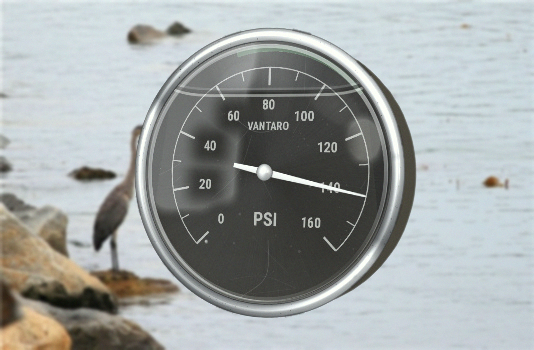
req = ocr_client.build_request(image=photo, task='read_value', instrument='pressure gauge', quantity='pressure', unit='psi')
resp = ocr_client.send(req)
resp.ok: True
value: 140 psi
